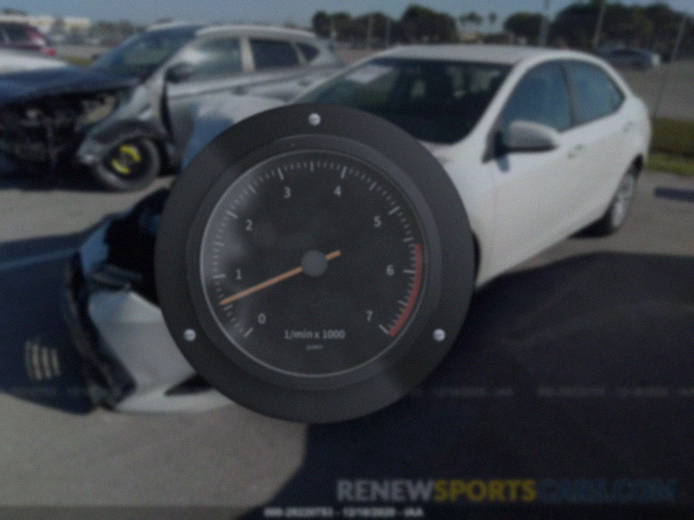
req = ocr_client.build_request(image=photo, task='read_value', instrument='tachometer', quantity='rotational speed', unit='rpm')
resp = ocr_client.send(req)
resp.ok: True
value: 600 rpm
